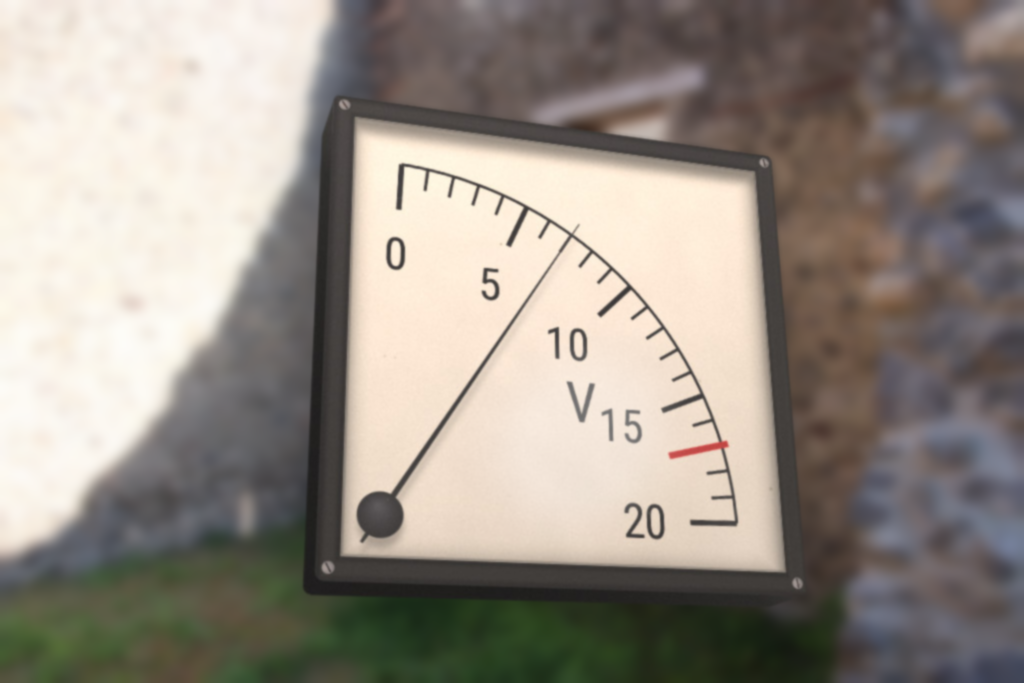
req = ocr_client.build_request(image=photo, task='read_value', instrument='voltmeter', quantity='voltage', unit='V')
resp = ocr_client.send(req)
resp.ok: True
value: 7 V
